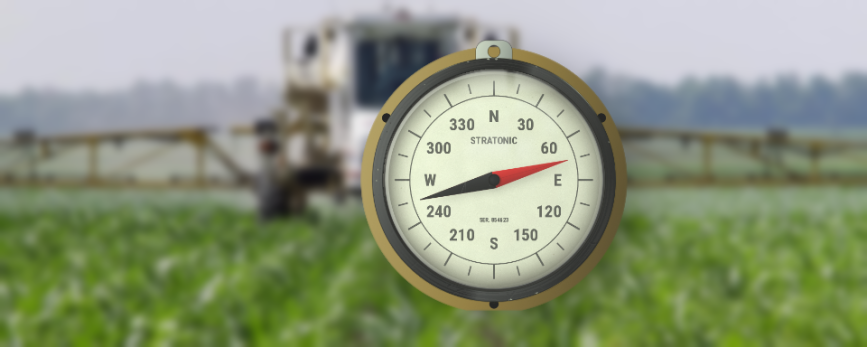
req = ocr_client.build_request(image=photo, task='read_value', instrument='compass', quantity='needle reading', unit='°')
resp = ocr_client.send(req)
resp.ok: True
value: 75 °
